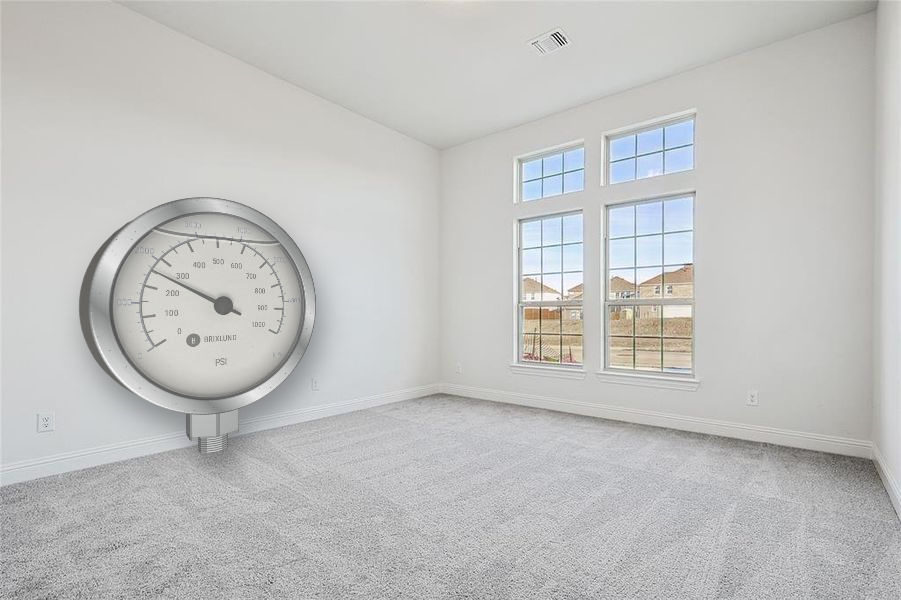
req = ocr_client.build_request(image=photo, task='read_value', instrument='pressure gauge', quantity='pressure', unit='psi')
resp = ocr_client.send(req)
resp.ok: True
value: 250 psi
